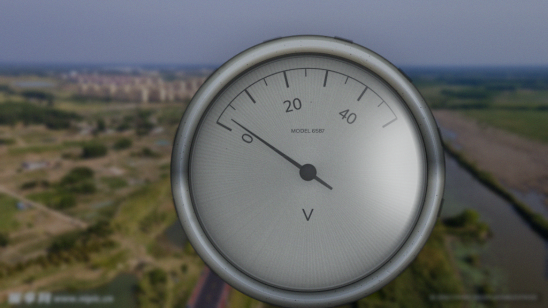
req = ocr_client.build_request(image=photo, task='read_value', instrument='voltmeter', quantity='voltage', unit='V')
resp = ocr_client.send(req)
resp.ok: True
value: 2.5 V
